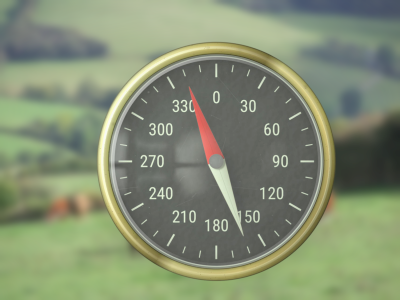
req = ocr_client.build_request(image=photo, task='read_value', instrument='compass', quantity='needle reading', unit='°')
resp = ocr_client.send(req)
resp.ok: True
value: 340 °
